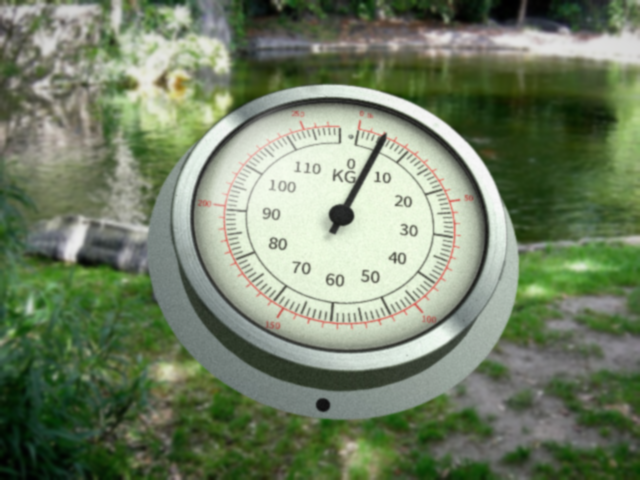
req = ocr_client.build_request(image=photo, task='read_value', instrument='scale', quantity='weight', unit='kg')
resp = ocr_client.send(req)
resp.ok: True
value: 5 kg
